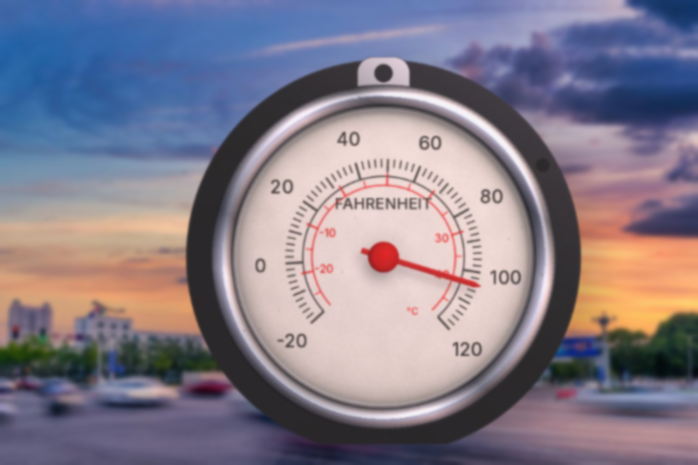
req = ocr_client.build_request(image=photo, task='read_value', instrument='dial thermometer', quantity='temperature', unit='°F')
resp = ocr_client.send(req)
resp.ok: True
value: 104 °F
